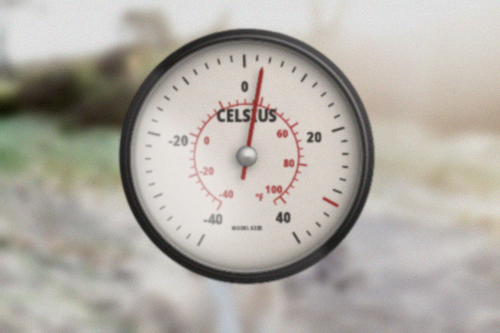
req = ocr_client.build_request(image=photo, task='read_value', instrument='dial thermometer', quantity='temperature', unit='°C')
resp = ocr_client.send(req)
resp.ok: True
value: 3 °C
